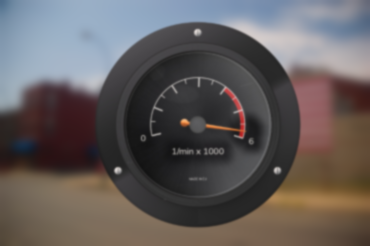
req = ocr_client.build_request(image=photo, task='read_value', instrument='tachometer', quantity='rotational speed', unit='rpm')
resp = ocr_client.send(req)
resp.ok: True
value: 5750 rpm
